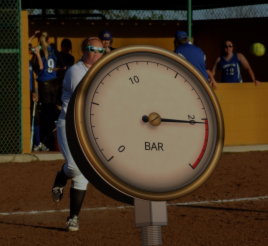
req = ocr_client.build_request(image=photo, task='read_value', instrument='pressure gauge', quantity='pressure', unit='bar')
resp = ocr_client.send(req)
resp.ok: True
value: 20.5 bar
